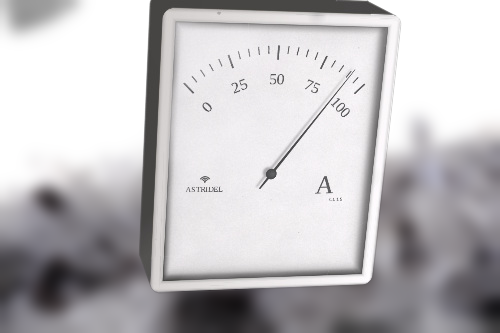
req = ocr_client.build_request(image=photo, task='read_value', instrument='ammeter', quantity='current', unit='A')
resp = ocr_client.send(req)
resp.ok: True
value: 90 A
